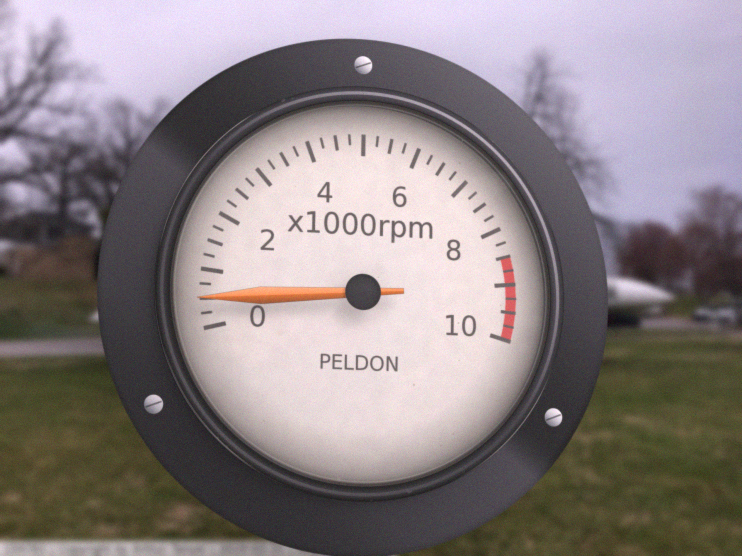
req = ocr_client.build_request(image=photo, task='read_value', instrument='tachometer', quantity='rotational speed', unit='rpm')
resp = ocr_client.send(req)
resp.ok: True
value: 500 rpm
